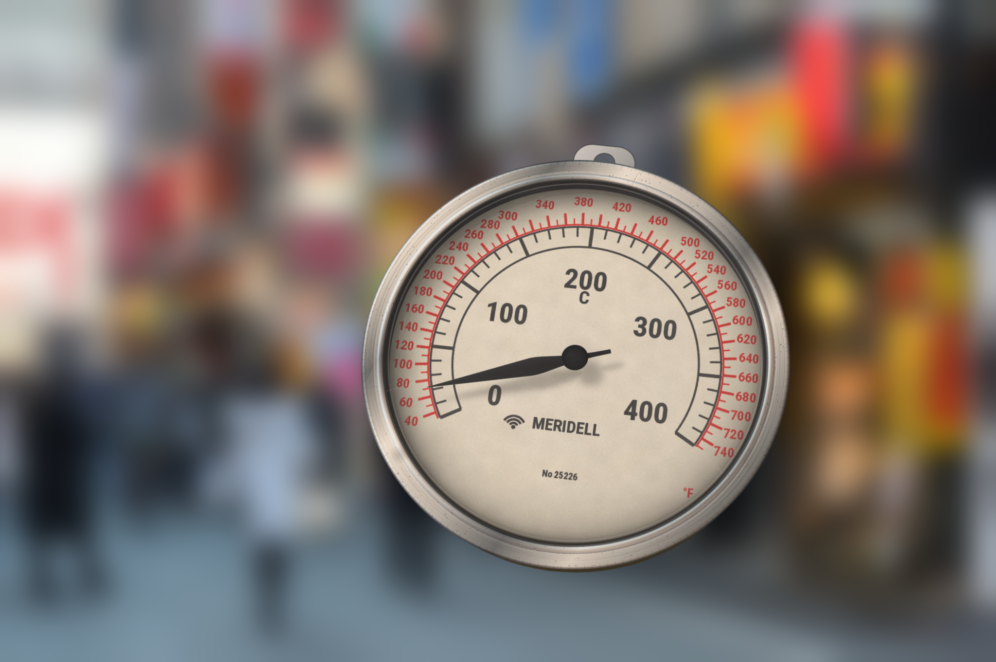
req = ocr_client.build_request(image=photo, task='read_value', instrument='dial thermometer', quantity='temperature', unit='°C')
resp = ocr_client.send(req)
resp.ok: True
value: 20 °C
